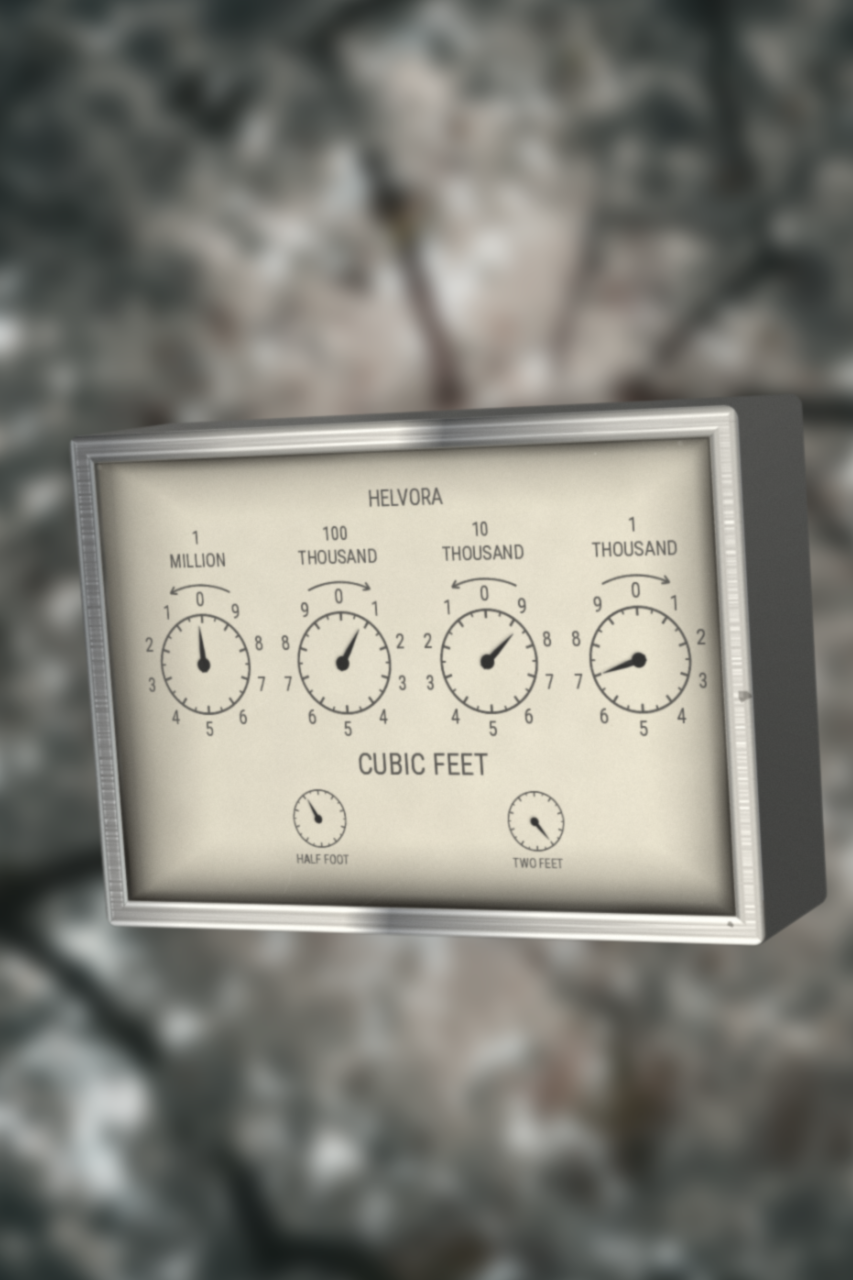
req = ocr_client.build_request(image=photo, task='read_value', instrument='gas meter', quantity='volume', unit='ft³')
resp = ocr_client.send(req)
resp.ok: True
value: 8700 ft³
